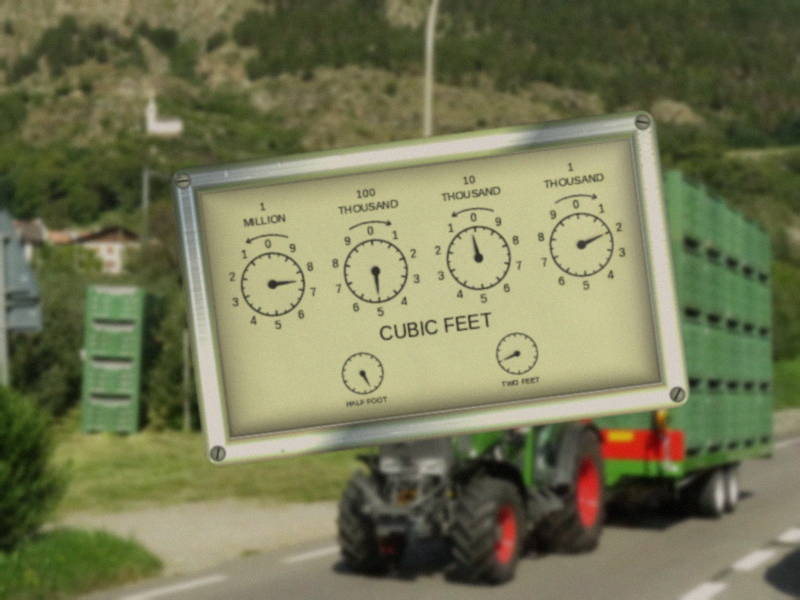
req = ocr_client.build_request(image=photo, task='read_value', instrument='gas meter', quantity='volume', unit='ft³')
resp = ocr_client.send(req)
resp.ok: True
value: 750200 ft³
